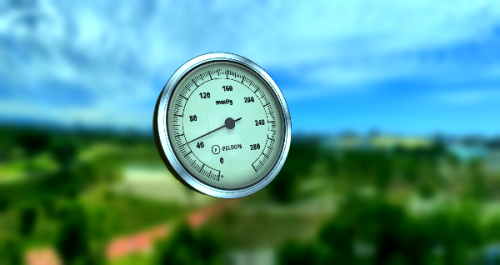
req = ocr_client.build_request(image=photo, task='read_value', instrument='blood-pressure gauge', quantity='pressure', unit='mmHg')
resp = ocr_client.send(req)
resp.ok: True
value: 50 mmHg
